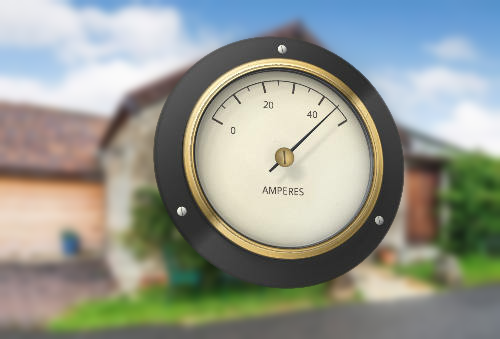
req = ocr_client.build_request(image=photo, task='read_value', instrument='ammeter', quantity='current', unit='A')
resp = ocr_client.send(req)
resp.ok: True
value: 45 A
